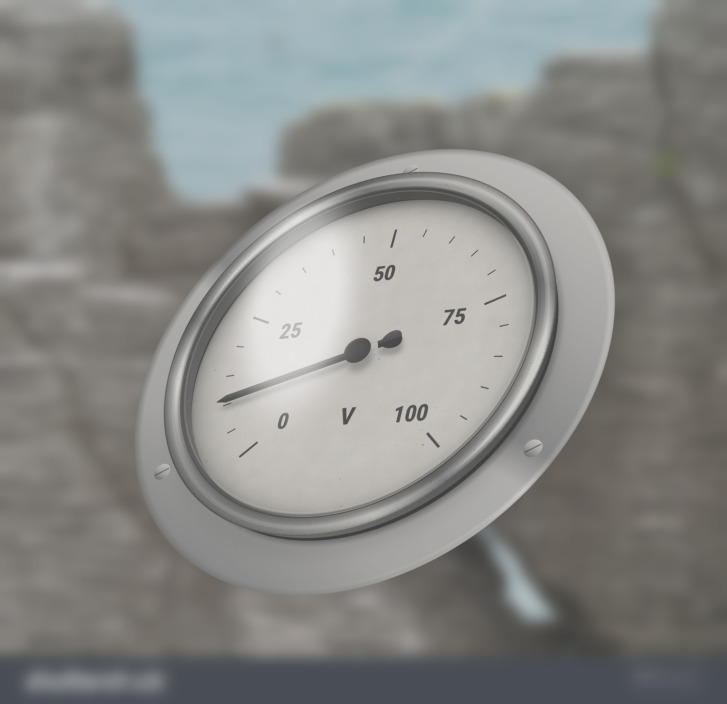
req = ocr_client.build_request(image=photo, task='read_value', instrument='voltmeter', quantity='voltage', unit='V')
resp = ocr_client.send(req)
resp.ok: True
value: 10 V
